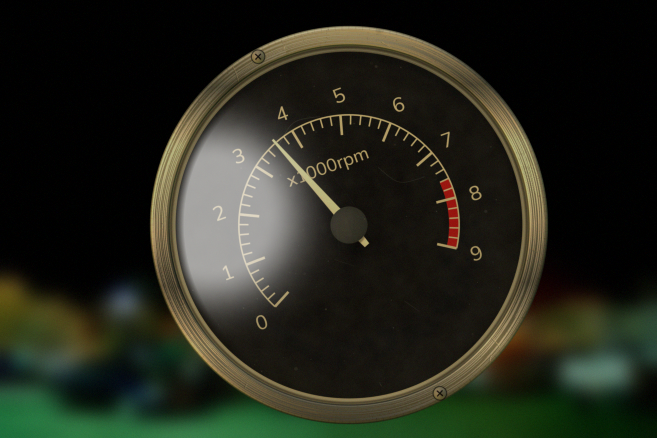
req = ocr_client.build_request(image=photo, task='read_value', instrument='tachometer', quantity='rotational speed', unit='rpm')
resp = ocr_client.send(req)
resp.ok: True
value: 3600 rpm
